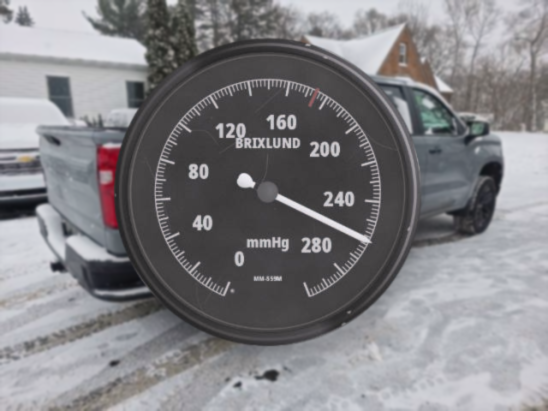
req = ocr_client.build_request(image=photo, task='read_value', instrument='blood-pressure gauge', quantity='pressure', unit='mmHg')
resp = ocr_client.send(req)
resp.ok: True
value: 260 mmHg
